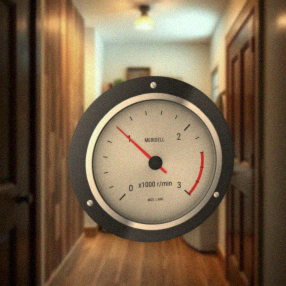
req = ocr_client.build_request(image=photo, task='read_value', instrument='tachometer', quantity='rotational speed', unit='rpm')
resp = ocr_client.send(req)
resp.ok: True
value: 1000 rpm
